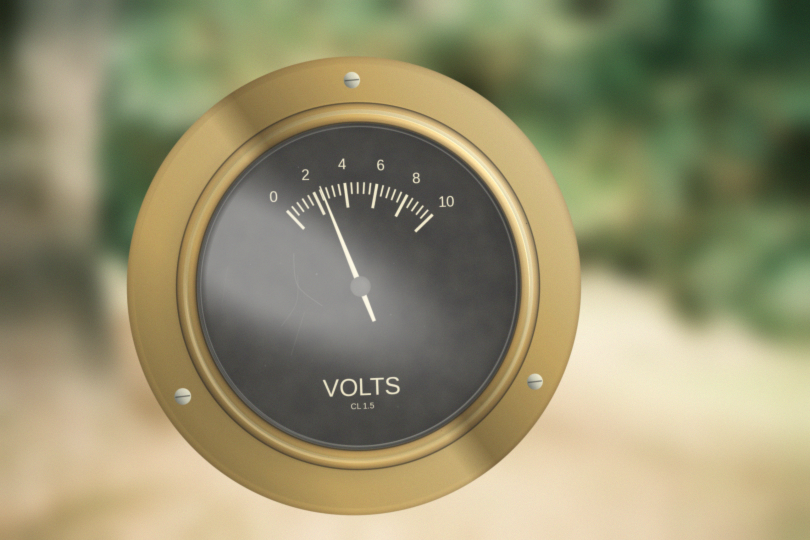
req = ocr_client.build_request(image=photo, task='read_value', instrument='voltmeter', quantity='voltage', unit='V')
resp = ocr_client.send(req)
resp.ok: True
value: 2.4 V
